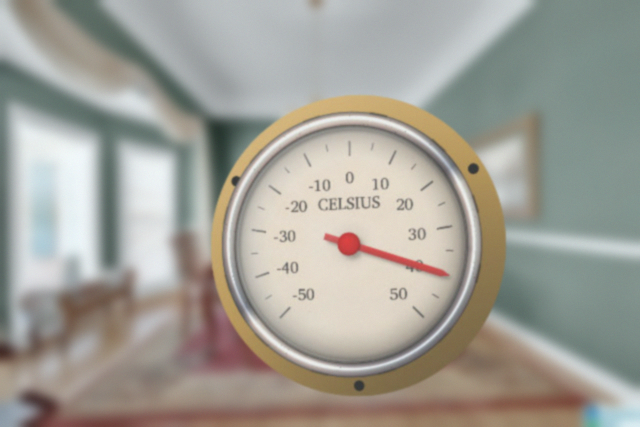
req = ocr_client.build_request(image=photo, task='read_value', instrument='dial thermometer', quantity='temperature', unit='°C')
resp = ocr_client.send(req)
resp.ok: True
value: 40 °C
